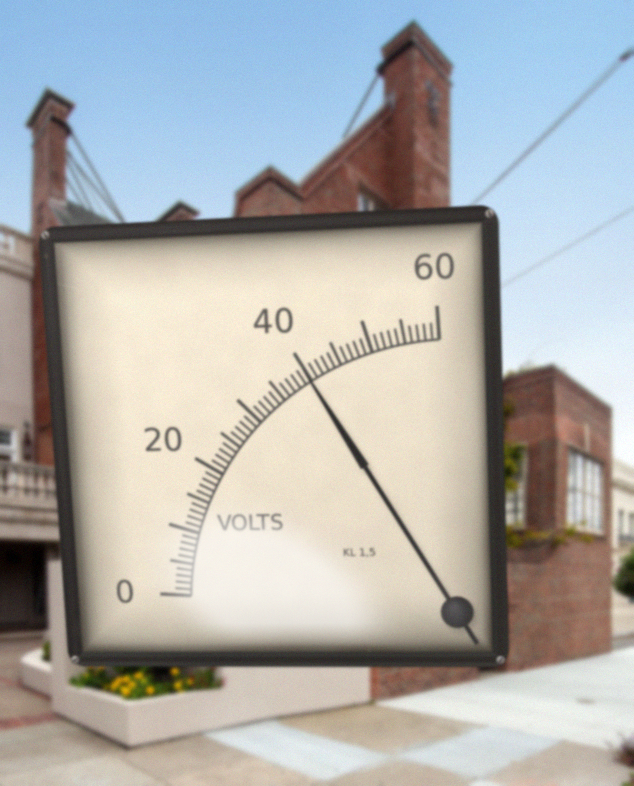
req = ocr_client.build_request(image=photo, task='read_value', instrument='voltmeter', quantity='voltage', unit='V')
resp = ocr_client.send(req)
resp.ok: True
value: 40 V
